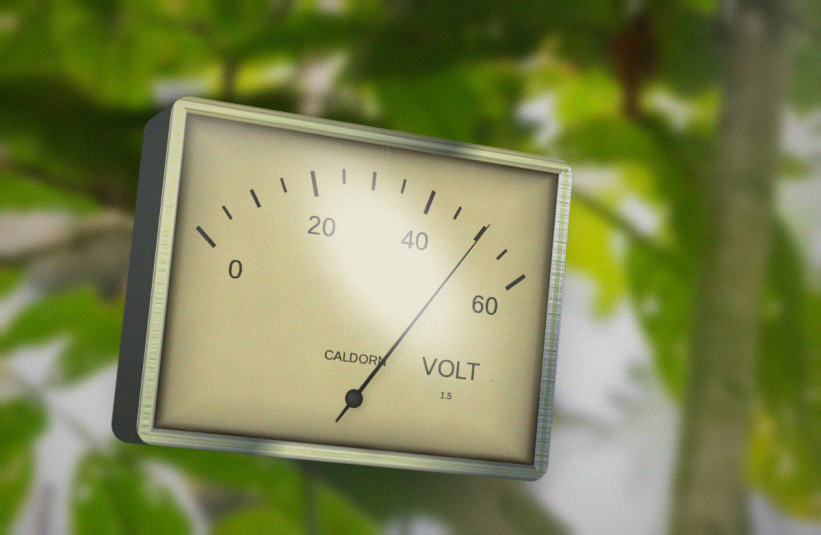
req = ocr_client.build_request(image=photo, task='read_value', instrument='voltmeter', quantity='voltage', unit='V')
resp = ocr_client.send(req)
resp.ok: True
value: 50 V
